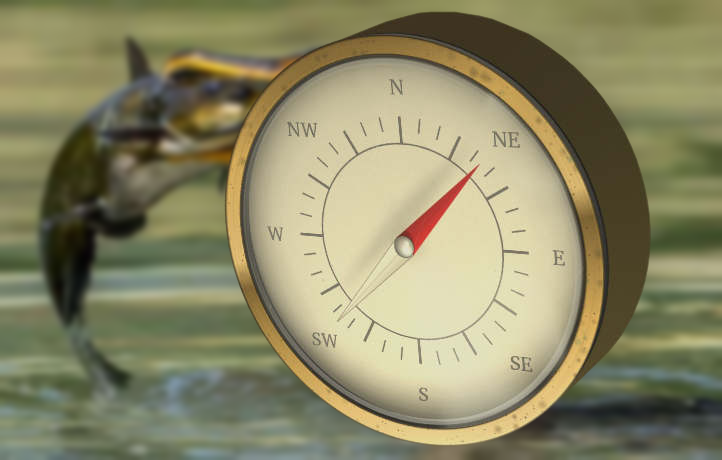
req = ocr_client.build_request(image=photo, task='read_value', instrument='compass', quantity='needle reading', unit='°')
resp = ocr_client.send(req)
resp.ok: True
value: 45 °
